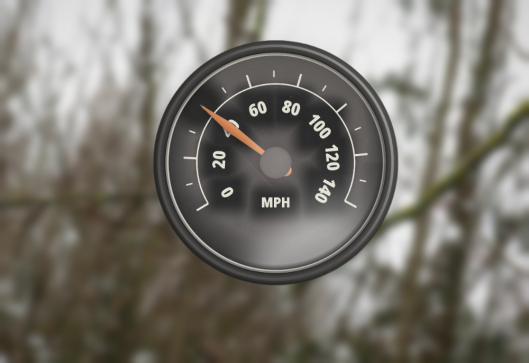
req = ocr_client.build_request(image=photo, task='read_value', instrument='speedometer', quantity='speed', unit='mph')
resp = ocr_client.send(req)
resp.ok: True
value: 40 mph
